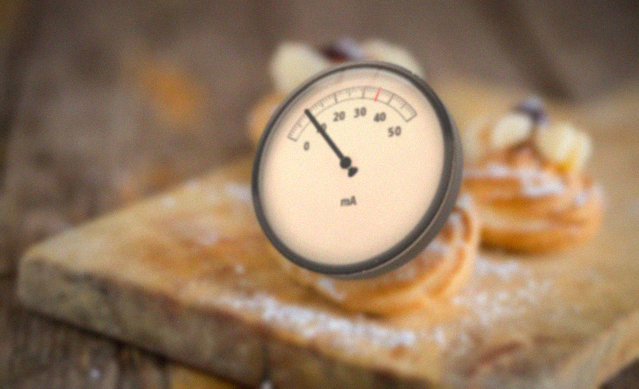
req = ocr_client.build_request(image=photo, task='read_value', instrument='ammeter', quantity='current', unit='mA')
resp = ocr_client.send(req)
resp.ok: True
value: 10 mA
